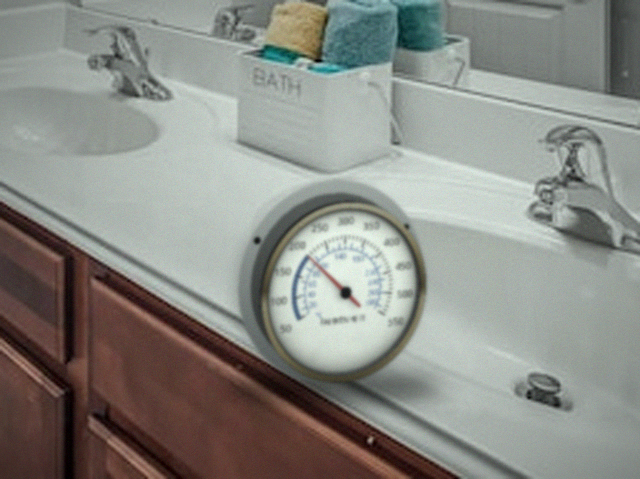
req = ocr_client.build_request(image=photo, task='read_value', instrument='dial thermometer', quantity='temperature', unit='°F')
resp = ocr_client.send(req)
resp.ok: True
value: 200 °F
